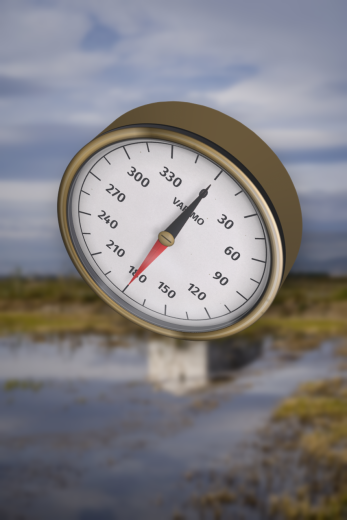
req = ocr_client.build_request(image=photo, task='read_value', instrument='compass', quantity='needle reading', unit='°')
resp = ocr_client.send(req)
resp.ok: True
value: 180 °
